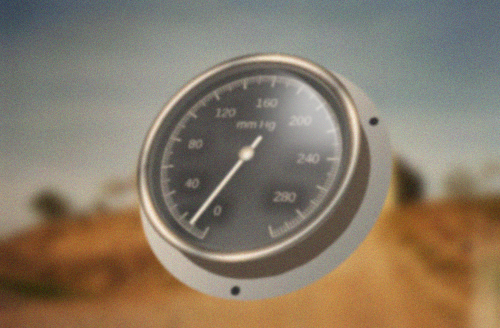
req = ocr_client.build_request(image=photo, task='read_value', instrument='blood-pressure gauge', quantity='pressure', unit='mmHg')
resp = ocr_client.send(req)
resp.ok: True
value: 10 mmHg
